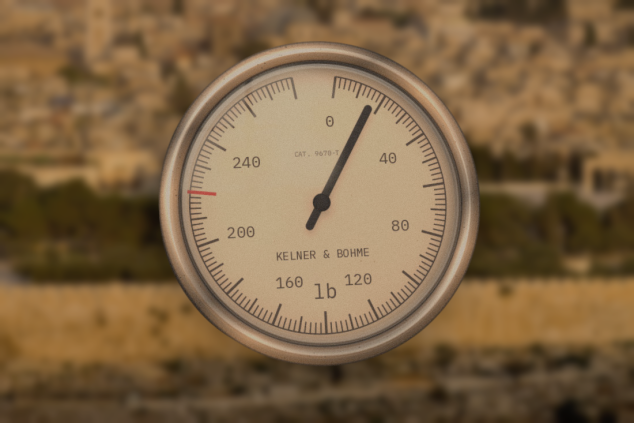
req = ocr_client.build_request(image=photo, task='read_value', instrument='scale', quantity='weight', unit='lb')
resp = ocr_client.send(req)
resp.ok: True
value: 16 lb
